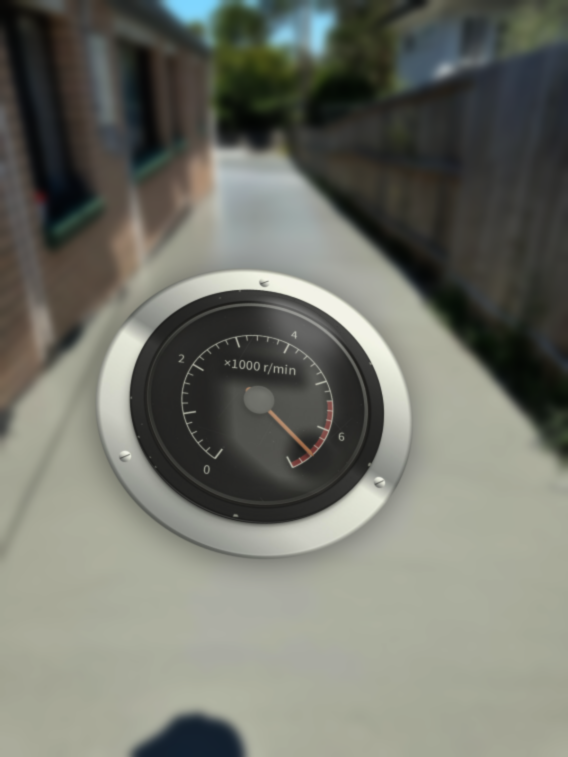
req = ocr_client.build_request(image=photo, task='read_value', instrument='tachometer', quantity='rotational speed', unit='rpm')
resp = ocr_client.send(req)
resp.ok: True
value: 6600 rpm
